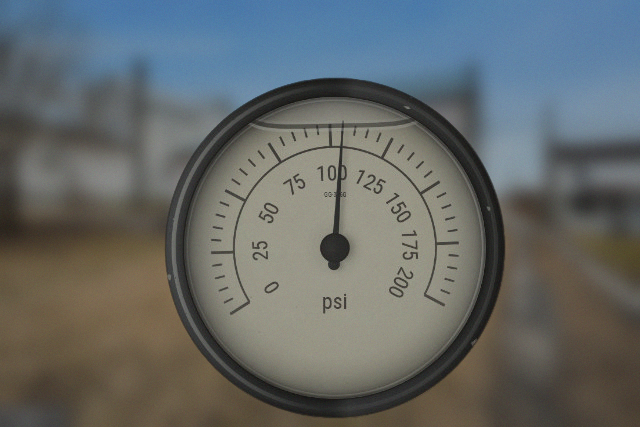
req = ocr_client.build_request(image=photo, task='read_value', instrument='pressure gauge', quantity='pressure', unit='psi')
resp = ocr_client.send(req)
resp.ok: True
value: 105 psi
